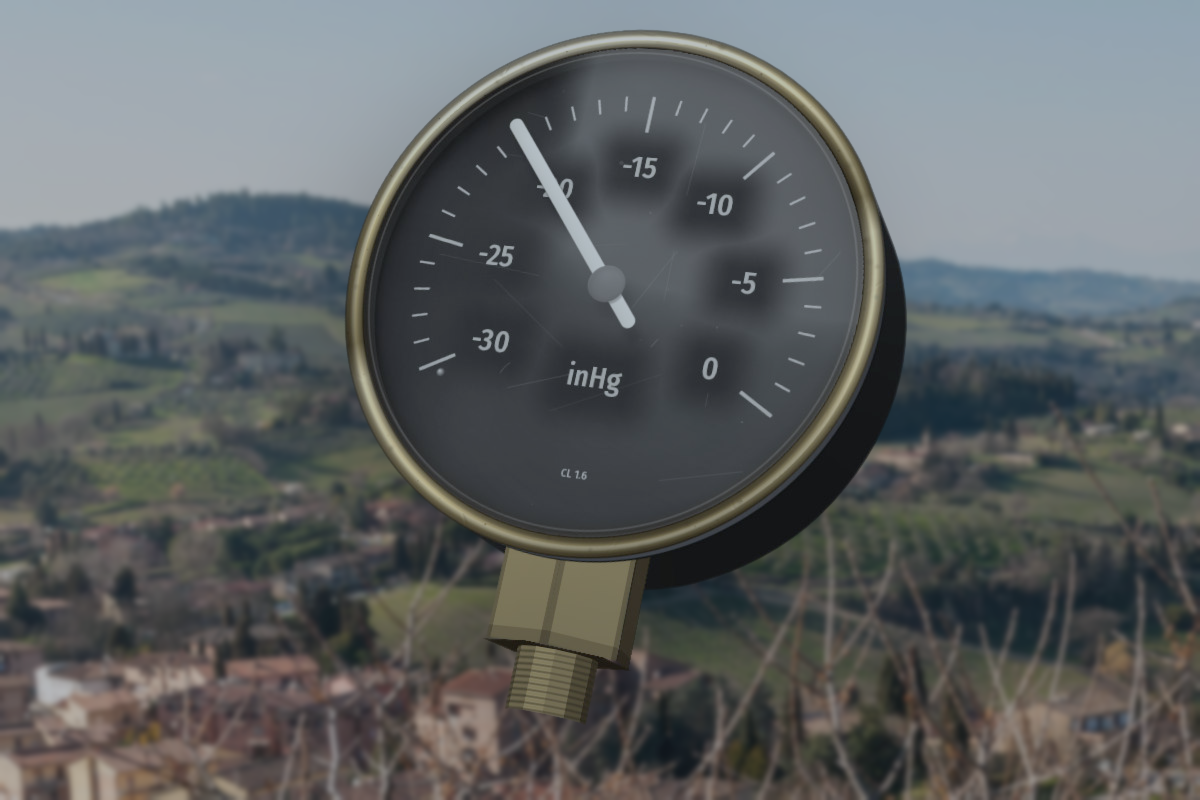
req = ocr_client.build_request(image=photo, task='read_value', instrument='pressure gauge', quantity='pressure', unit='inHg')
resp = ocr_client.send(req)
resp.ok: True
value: -20 inHg
